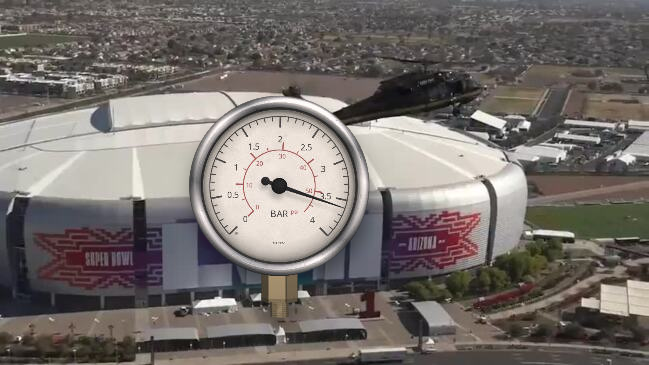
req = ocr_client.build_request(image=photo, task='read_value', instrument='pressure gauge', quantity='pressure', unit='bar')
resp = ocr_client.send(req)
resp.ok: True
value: 3.6 bar
